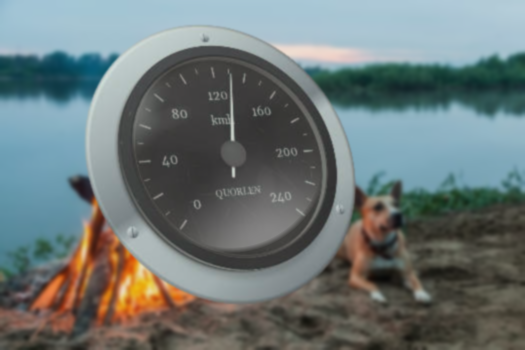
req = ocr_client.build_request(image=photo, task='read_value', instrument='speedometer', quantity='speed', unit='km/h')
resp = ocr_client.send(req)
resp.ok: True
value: 130 km/h
